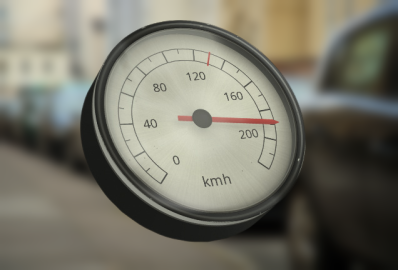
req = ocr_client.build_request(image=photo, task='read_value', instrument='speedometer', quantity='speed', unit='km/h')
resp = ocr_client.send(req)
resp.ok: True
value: 190 km/h
